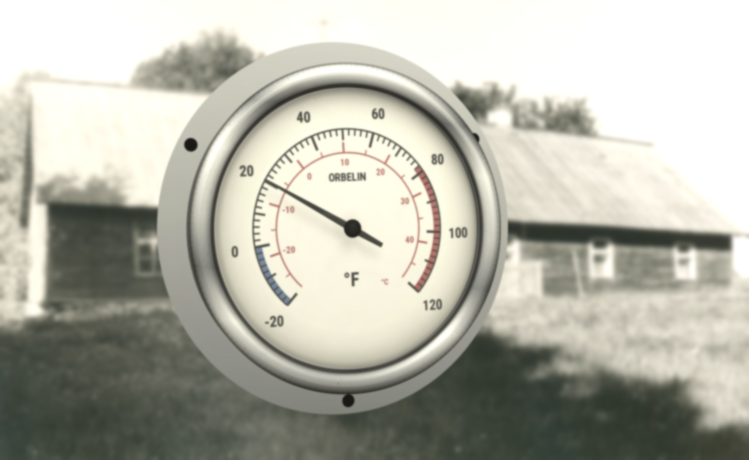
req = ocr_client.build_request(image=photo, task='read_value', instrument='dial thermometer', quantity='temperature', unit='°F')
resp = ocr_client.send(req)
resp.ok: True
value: 20 °F
